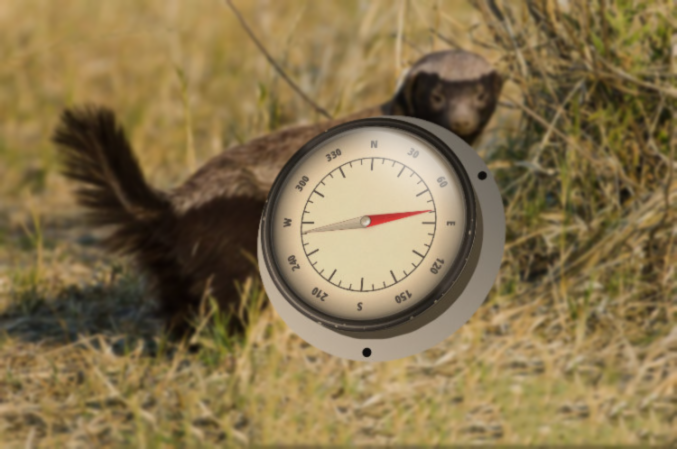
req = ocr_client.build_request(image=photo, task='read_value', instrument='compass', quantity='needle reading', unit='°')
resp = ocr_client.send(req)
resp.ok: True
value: 80 °
